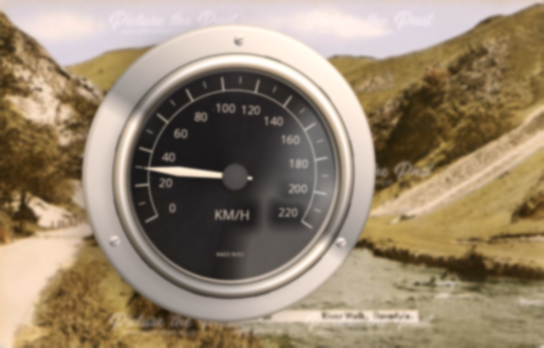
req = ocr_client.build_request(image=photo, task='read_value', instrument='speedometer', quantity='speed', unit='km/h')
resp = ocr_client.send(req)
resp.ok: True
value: 30 km/h
